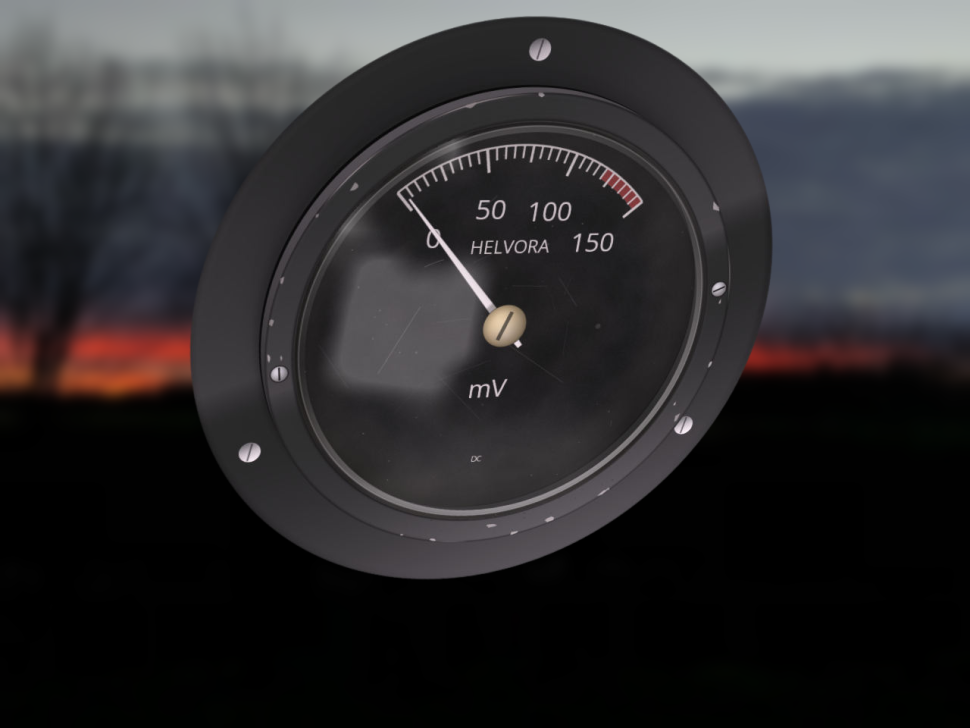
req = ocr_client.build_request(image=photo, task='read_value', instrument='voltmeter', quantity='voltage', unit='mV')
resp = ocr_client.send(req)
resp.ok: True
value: 2.5 mV
